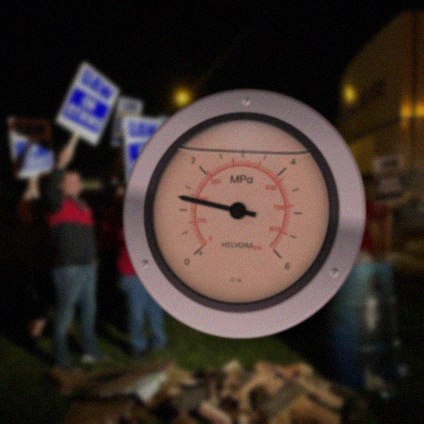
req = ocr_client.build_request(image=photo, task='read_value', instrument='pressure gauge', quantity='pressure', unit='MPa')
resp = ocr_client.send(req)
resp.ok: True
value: 1.25 MPa
